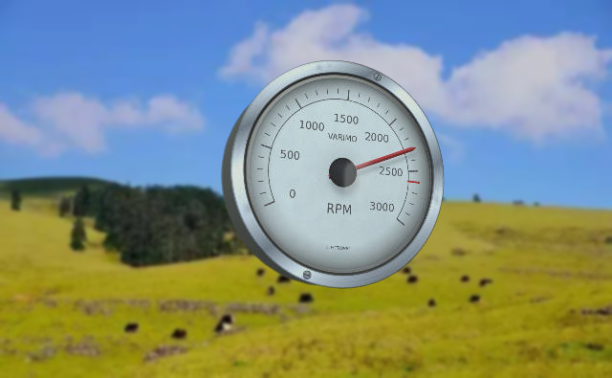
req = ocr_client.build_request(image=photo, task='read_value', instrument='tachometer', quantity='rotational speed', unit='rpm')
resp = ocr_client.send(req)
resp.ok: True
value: 2300 rpm
